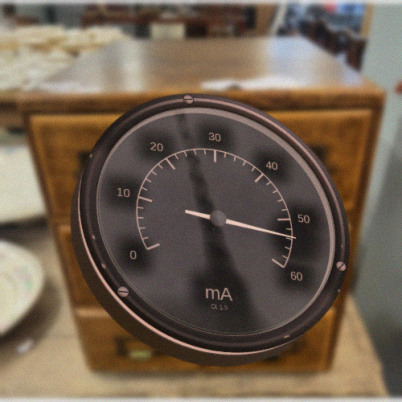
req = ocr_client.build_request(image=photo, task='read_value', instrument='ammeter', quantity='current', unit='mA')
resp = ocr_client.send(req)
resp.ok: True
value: 54 mA
